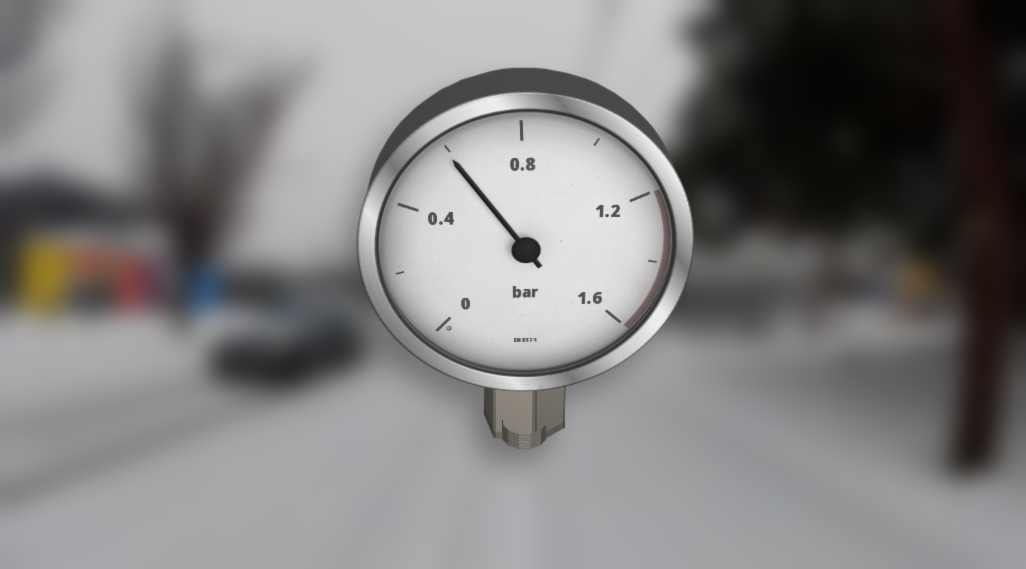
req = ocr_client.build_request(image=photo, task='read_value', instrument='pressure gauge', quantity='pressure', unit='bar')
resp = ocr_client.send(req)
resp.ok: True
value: 0.6 bar
